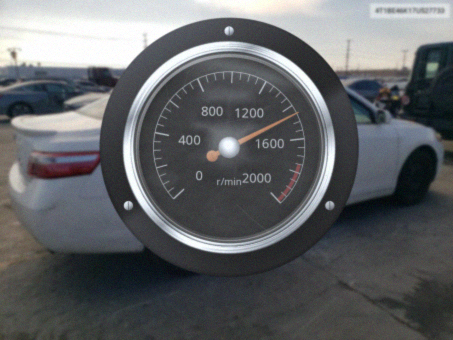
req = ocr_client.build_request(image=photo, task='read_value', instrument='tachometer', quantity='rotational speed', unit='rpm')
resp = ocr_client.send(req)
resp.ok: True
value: 1450 rpm
